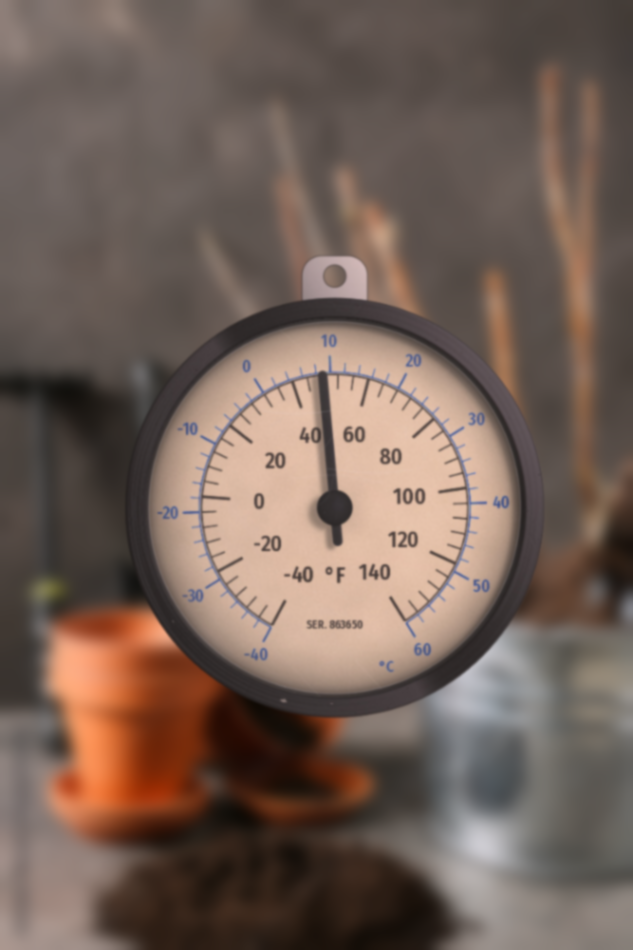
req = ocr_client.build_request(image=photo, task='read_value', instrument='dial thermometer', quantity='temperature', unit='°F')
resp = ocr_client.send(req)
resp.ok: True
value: 48 °F
